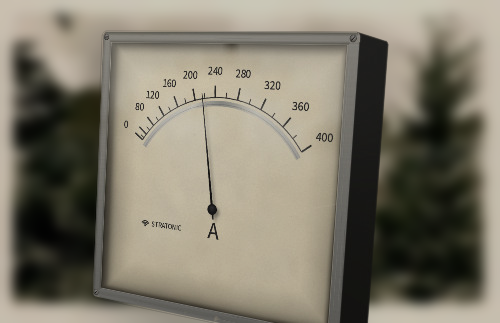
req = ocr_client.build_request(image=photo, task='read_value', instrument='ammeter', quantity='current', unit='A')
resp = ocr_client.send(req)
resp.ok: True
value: 220 A
